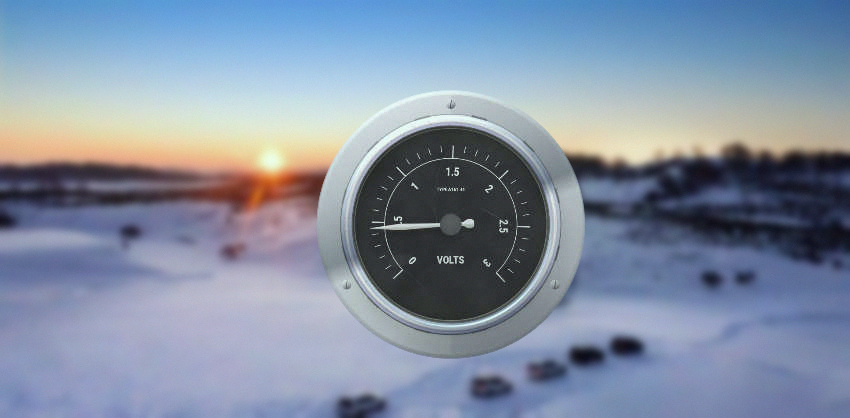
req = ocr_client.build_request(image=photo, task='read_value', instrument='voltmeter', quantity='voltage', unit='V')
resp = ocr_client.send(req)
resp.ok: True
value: 0.45 V
